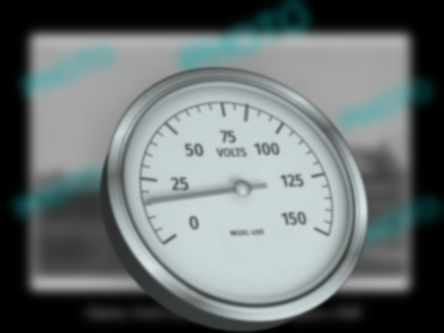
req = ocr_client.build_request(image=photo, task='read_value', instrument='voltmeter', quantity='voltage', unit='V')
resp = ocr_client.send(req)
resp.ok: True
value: 15 V
